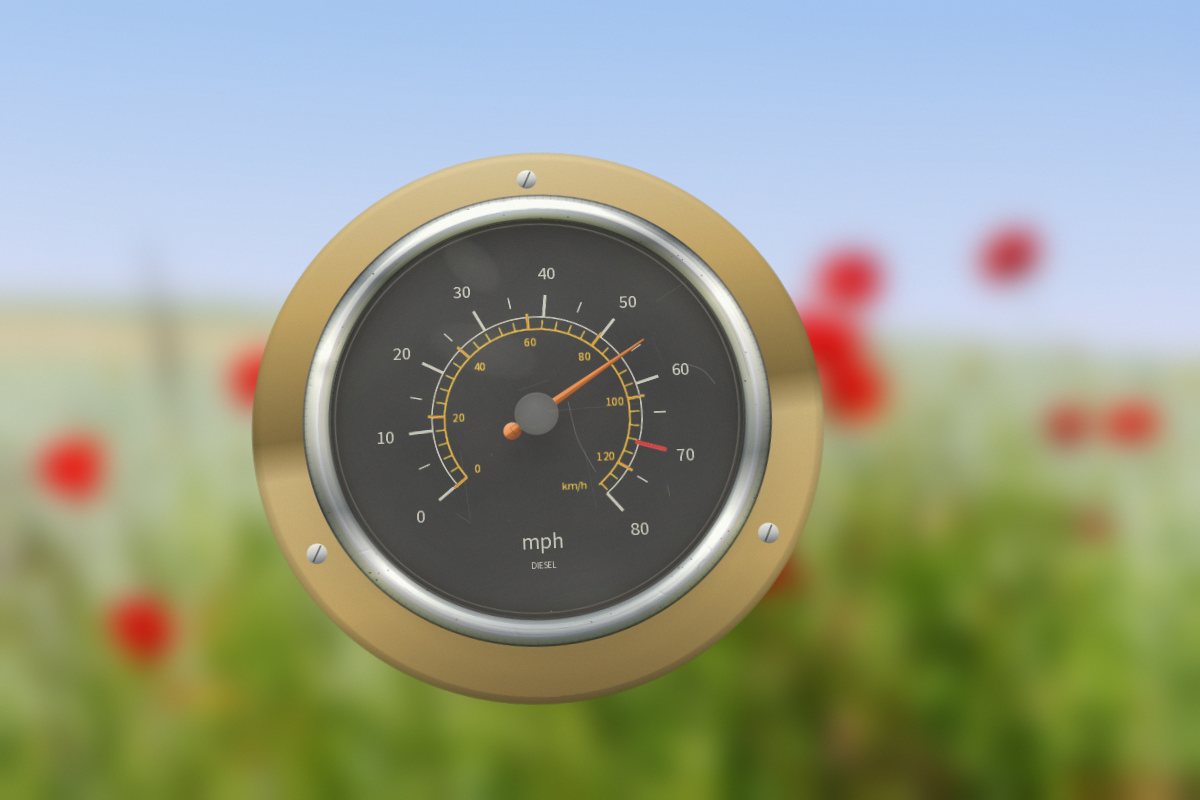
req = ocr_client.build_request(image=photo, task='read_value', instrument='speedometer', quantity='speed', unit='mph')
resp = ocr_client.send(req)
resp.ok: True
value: 55 mph
